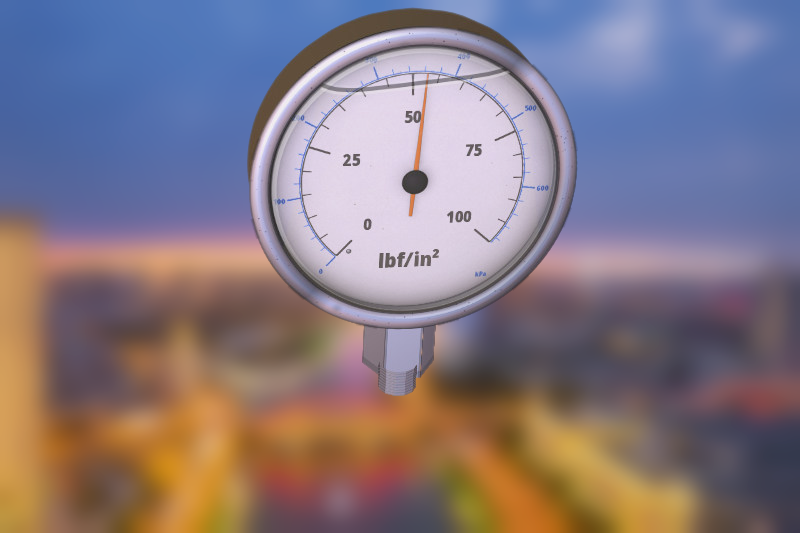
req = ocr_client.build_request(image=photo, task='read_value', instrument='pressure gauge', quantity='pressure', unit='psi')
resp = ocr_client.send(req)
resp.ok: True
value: 52.5 psi
